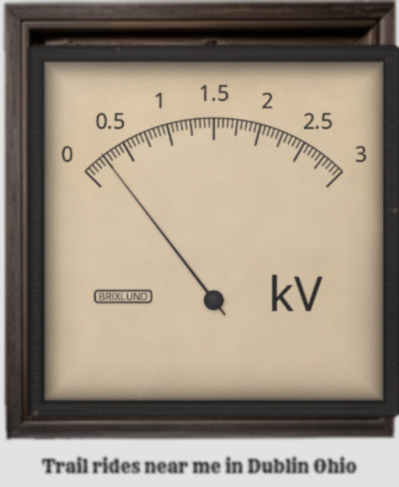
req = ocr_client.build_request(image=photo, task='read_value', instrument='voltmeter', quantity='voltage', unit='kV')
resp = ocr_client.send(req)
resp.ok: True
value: 0.25 kV
